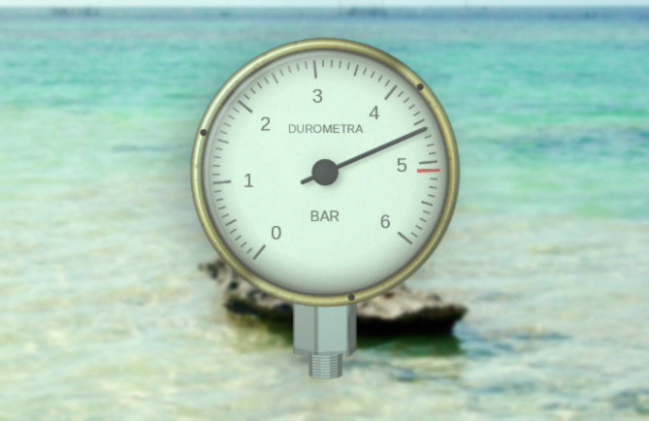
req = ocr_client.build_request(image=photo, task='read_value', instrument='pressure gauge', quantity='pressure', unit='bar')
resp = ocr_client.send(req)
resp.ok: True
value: 4.6 bar
